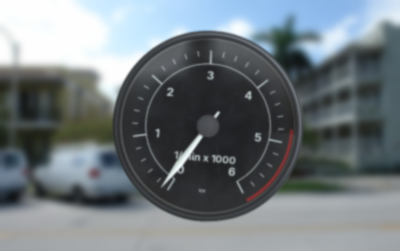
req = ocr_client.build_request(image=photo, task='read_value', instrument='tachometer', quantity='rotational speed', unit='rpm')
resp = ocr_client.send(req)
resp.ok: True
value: 100 rpm
